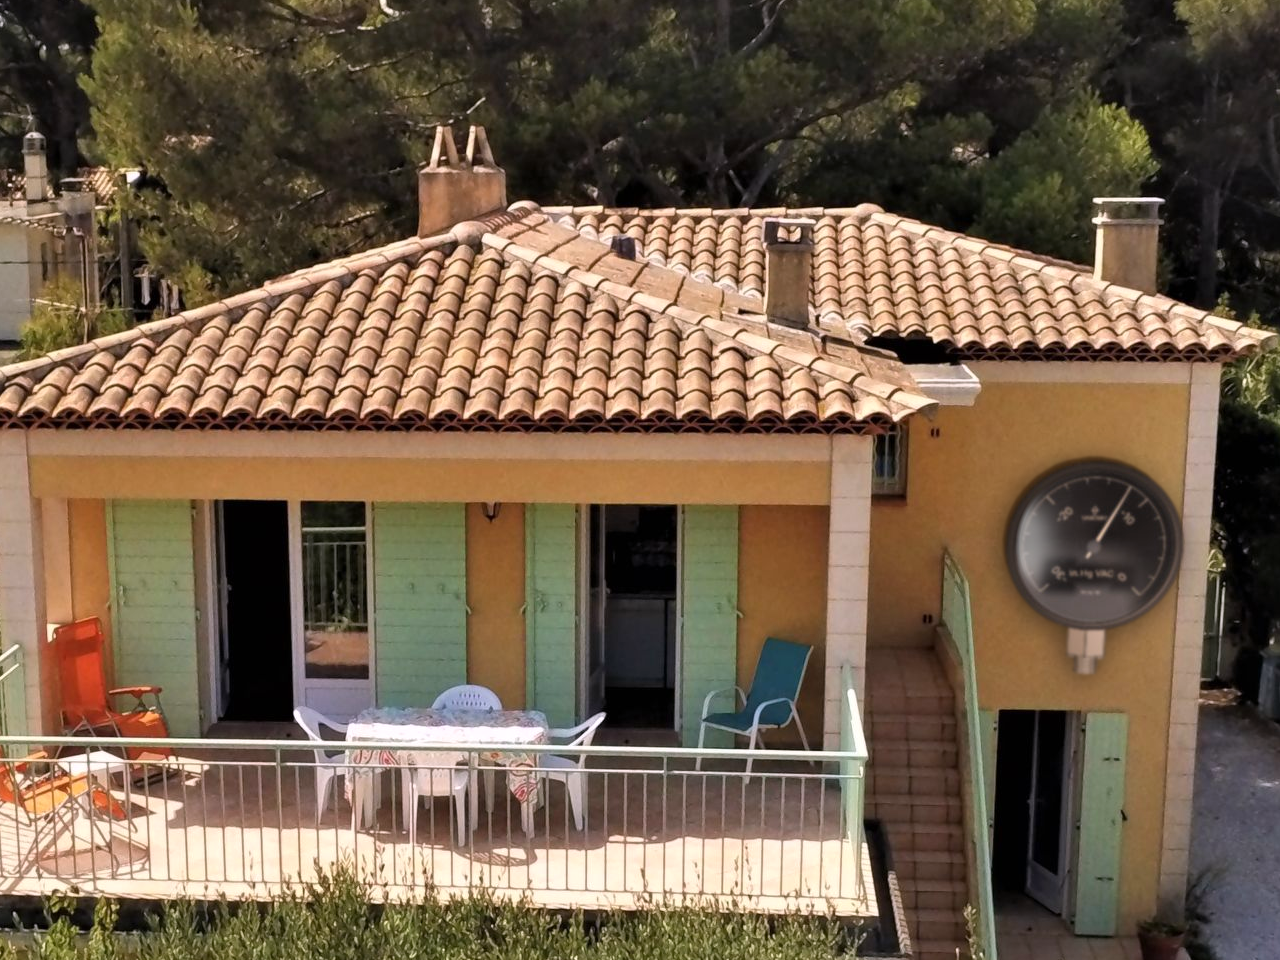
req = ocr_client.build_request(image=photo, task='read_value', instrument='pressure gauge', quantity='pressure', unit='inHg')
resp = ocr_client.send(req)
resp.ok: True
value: -12 inHg
